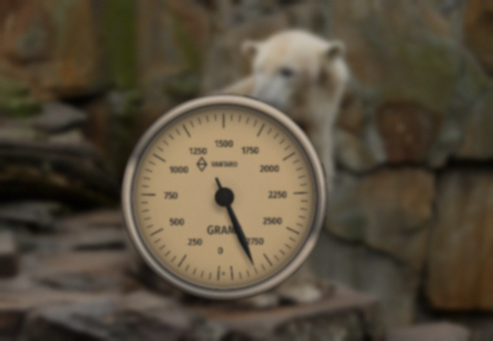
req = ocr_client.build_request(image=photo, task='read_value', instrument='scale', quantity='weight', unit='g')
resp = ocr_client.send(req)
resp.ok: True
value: 2850 g
